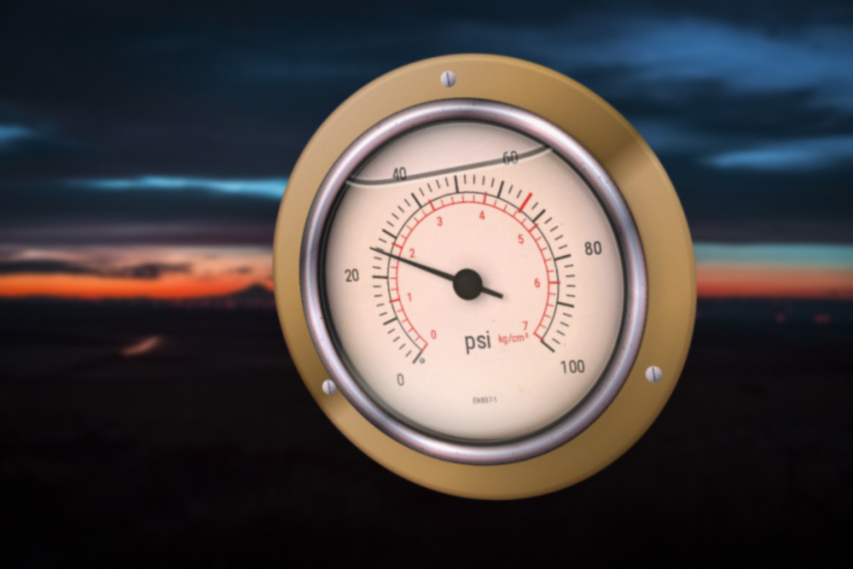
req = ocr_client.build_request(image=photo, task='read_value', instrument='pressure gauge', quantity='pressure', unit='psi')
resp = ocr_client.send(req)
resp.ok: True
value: 26 psi
